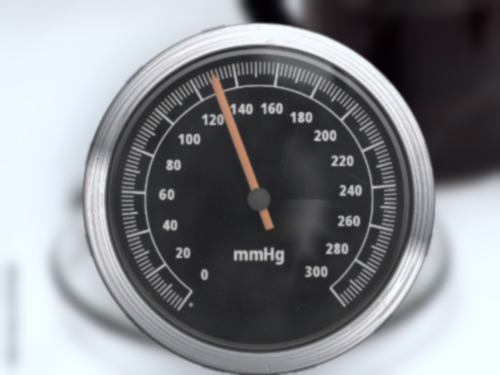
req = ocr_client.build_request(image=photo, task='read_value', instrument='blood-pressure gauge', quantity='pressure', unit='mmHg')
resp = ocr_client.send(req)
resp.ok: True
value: 130 mmHg
